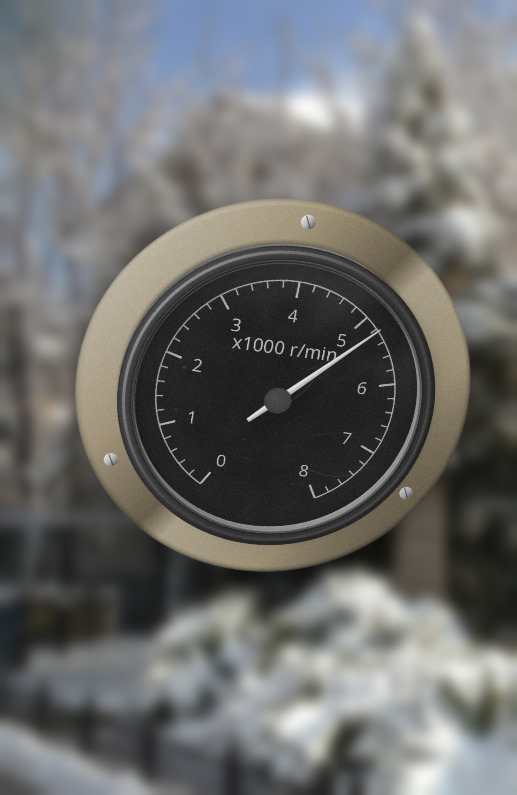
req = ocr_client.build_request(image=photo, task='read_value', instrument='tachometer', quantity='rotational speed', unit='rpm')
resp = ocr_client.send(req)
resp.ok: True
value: 5200 rpm
